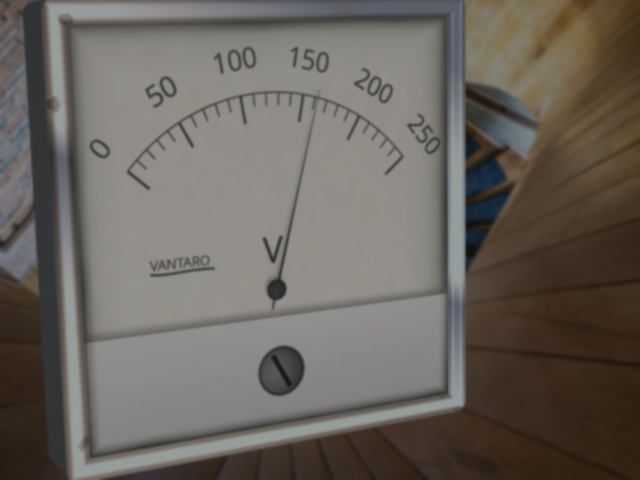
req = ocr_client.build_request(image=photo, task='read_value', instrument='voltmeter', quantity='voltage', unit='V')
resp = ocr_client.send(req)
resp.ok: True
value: 160 V
